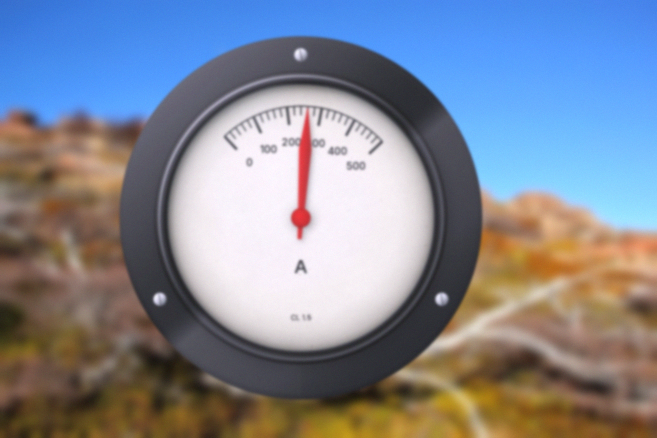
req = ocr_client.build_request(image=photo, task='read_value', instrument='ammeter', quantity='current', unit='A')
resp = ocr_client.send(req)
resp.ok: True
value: 260 A
